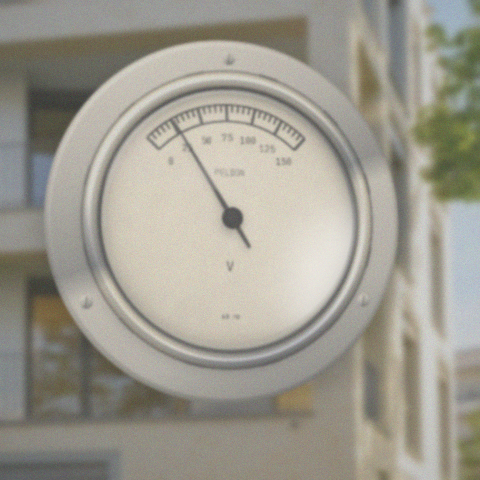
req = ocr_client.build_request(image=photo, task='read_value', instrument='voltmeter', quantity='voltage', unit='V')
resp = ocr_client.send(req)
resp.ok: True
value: 25 V
